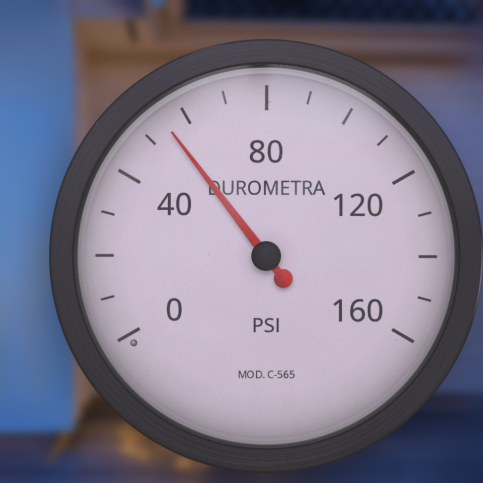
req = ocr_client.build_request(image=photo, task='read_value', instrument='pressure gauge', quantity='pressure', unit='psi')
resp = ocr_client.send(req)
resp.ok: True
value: 55 psi
